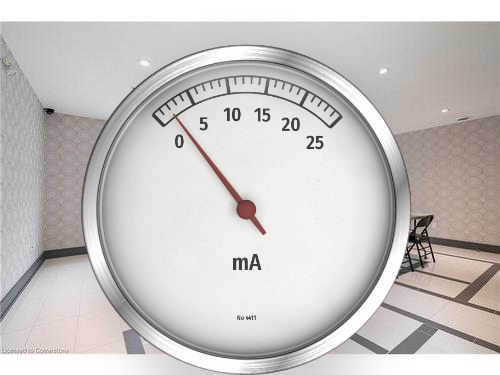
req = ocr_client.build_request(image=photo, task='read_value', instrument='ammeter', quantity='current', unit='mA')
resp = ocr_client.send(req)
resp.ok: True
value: 2 mA
